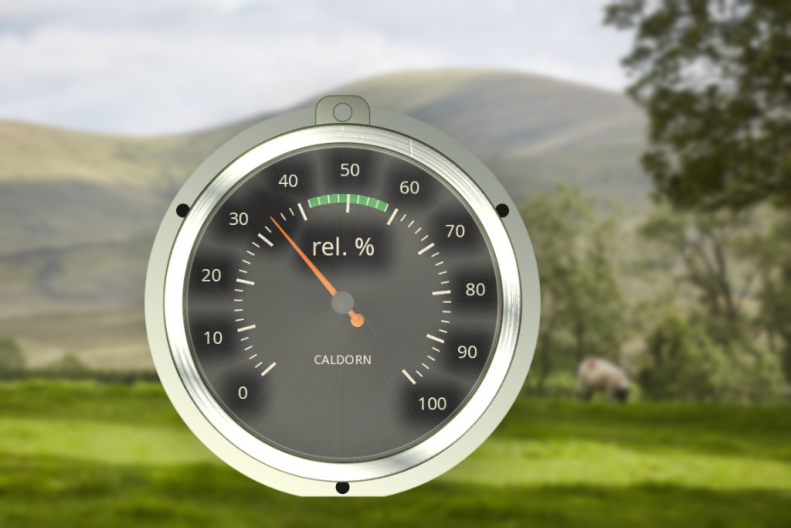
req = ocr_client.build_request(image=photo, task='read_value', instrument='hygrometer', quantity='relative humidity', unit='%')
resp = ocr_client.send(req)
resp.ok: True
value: 34 %
